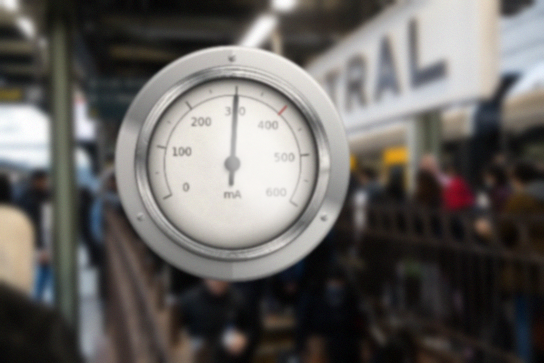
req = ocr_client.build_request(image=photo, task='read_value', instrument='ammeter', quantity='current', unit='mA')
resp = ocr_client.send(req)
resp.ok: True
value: 300 mA
